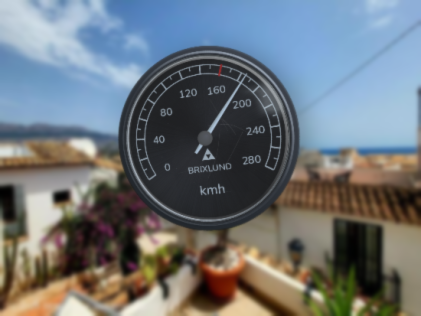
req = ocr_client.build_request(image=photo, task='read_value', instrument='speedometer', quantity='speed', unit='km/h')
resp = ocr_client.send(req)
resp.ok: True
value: 185 km/h
